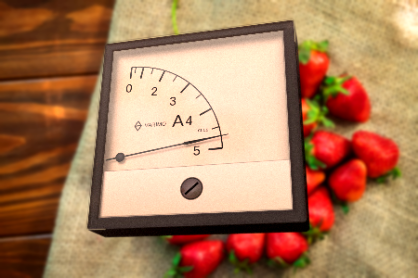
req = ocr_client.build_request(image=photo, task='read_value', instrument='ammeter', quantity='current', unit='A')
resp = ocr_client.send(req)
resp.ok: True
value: 4.75 A
